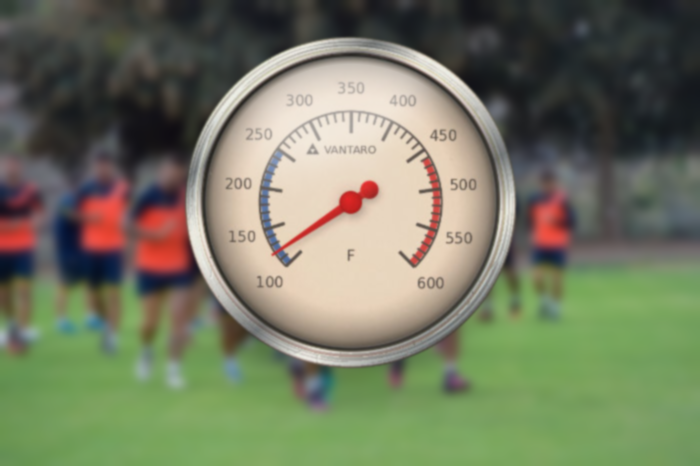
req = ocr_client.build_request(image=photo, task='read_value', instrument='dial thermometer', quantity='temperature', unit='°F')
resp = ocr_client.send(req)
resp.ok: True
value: 120 °F
